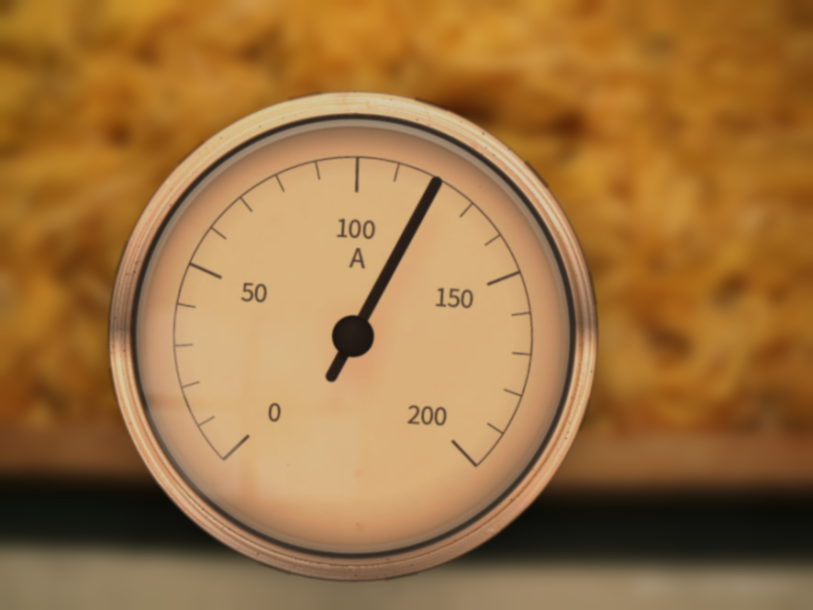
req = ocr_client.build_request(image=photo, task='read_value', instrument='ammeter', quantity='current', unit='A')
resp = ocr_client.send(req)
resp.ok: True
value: 120 A
